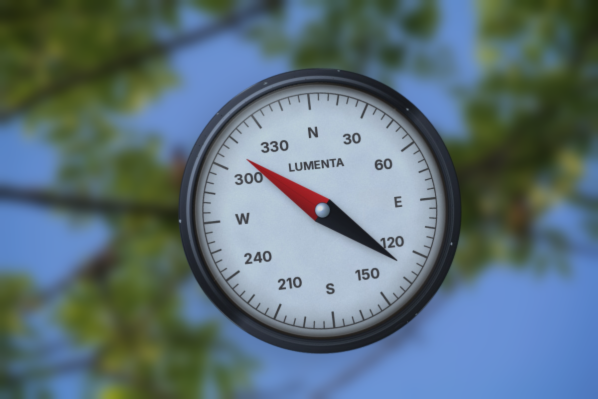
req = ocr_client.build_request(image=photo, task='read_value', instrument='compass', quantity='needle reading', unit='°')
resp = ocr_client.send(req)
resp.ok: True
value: 310 °
